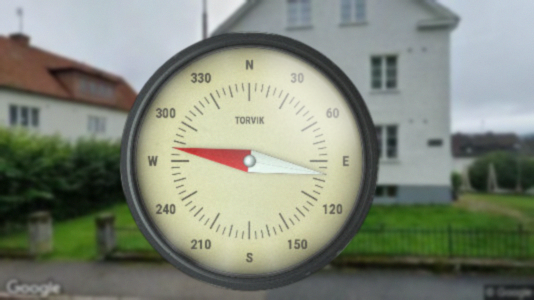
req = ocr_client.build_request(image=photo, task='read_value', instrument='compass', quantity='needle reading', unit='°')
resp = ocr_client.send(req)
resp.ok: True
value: 280 °
